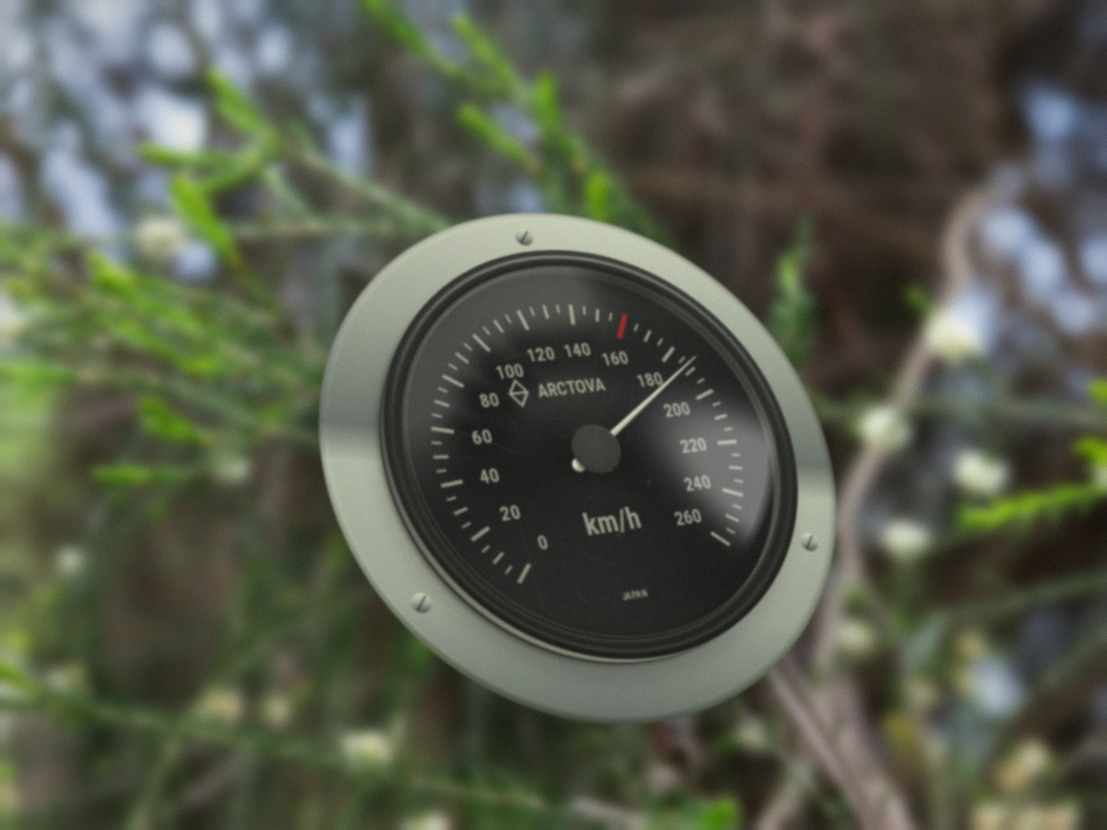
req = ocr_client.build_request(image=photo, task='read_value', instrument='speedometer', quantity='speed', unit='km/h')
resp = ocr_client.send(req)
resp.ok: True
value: 187.5 km/h
